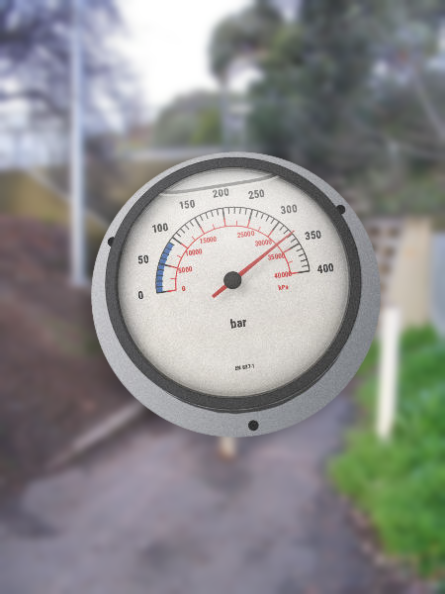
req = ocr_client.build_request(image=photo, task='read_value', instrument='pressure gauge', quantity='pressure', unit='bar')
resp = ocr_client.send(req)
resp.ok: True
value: 330 bar
